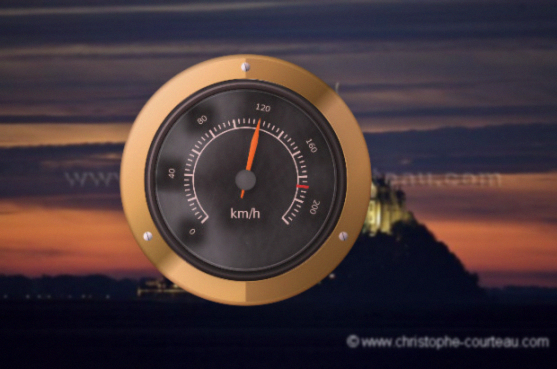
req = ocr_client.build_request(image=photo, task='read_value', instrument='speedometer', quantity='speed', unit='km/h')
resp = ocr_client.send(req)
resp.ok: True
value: 120 km/h
